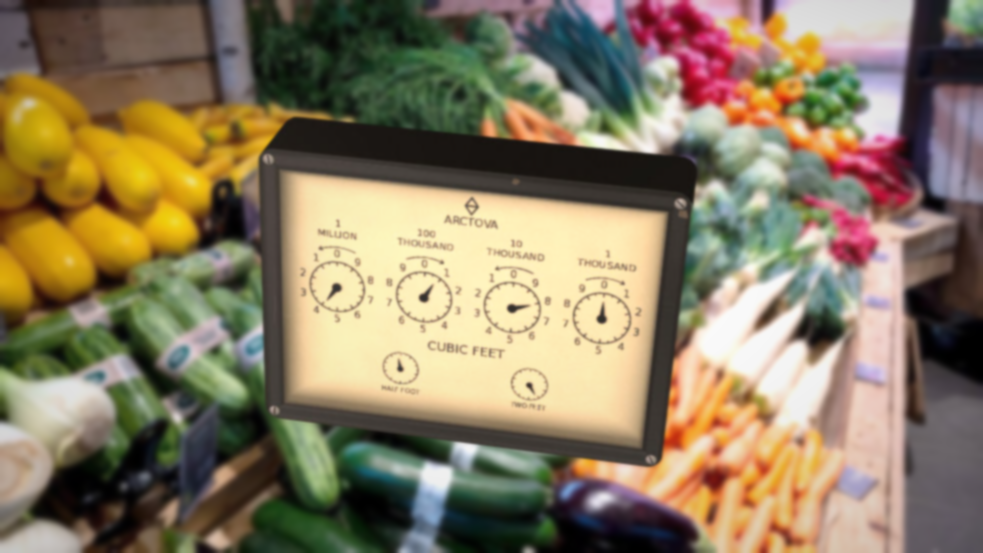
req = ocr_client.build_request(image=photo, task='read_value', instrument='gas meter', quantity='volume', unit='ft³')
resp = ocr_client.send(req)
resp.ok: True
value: 408000 ft³
